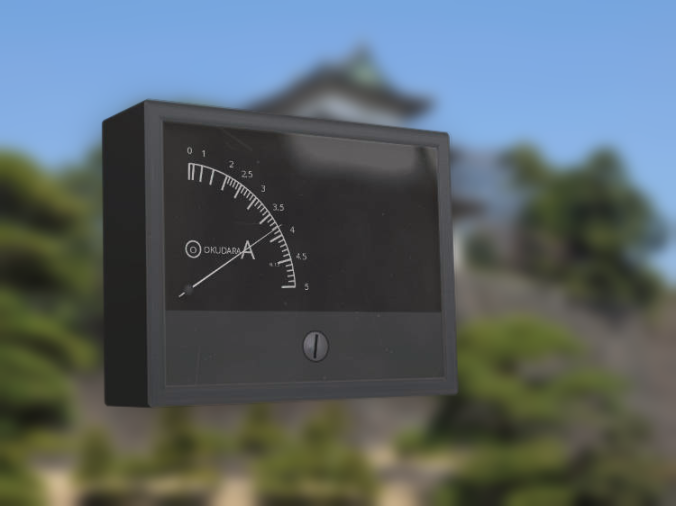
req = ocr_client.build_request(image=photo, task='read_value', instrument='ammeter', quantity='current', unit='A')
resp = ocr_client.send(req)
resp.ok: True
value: 3.8 A
